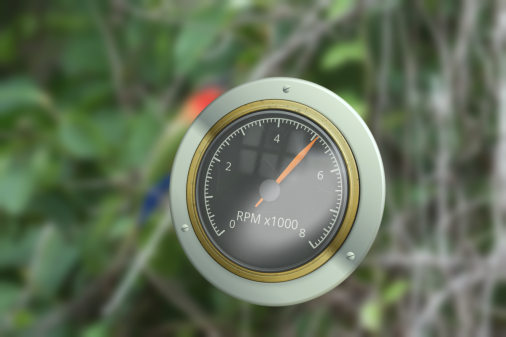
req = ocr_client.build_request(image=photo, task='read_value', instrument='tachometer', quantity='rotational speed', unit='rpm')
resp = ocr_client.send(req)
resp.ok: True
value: 5100 rpm
